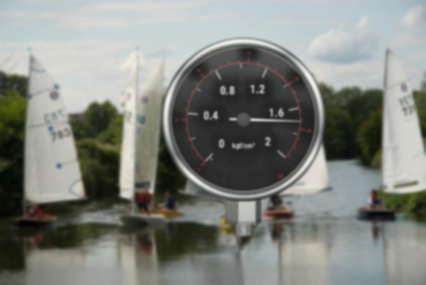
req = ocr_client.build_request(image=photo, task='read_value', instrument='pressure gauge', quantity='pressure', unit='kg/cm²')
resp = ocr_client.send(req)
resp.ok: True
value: 1.7 kg/cm²
